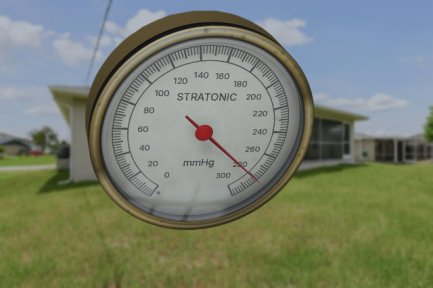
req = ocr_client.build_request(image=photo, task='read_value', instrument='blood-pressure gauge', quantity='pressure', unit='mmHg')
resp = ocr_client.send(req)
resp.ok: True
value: 280 mmHg
